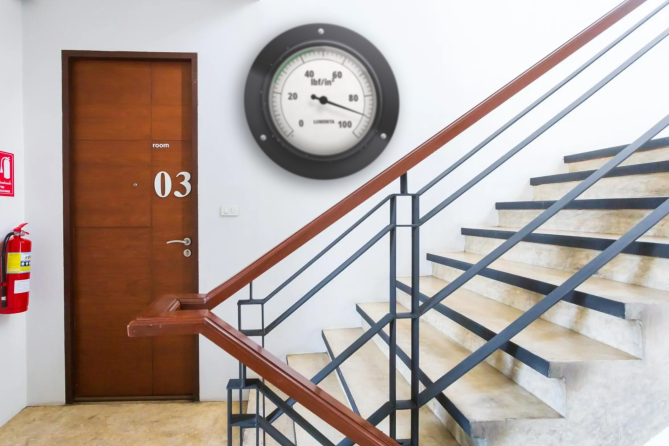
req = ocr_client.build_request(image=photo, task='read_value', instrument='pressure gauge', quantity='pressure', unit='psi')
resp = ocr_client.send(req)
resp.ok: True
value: 90 psi
